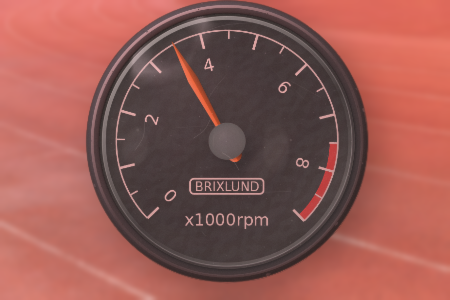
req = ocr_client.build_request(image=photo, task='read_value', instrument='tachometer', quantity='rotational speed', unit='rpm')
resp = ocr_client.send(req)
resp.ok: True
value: 3500 rpm
